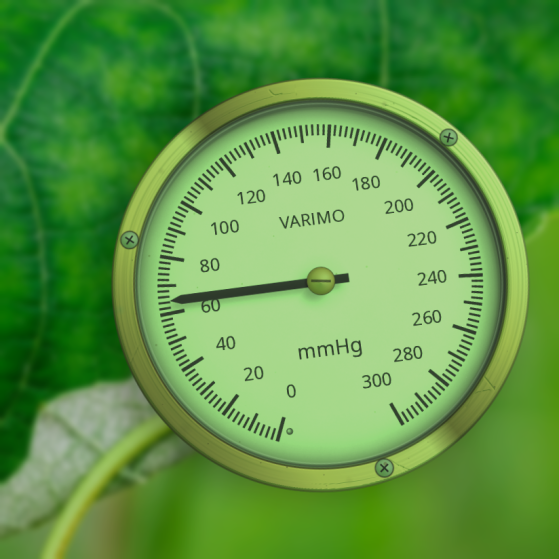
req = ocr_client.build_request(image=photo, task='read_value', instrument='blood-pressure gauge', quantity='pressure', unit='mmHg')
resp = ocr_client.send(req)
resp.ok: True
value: 64 mmHg
